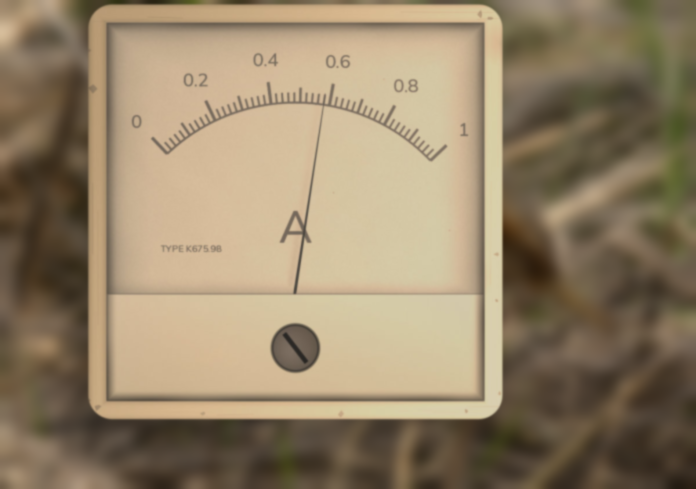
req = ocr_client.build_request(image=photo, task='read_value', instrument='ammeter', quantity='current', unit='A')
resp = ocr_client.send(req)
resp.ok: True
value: 0.58 A
